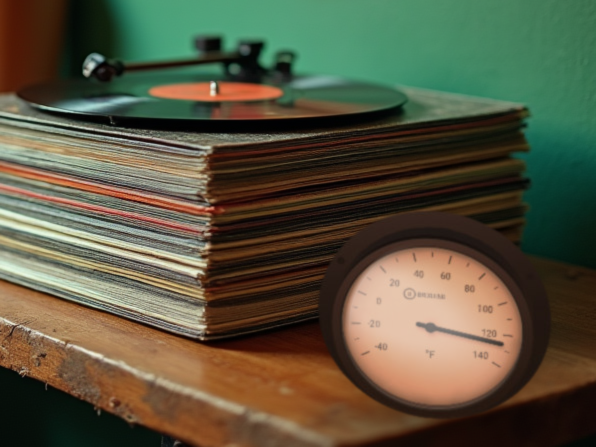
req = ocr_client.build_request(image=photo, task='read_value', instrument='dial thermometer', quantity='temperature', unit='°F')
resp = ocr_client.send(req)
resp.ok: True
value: 125 °F
